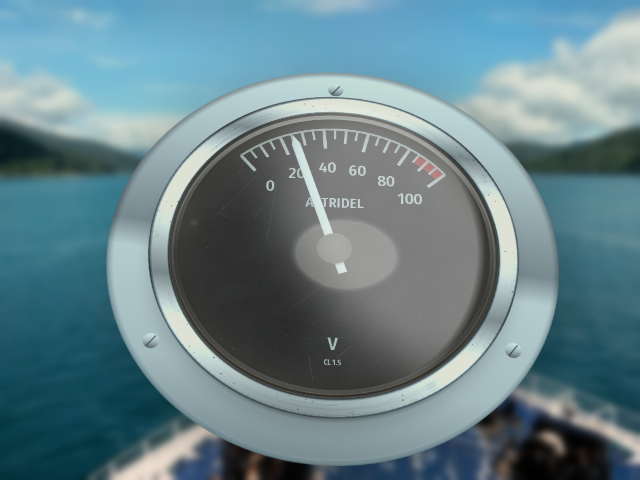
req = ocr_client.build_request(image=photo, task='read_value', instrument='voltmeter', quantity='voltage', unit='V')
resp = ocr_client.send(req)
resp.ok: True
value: 25 V
